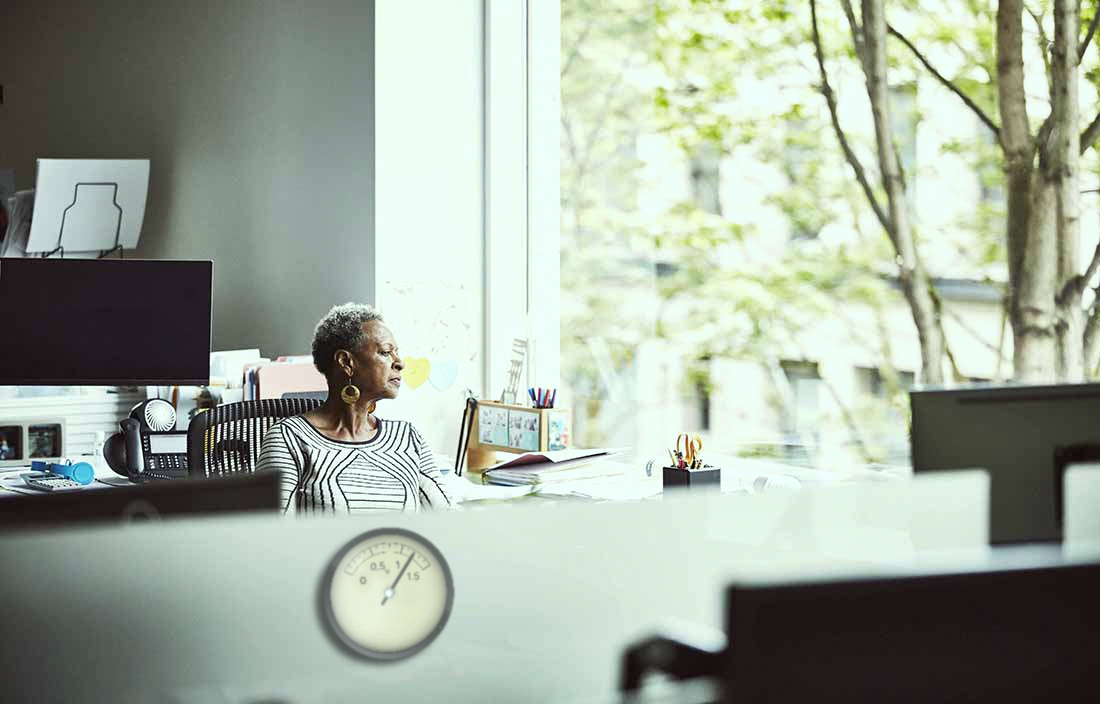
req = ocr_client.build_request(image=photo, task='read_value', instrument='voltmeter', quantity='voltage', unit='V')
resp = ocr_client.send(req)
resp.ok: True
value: 1.2 V
